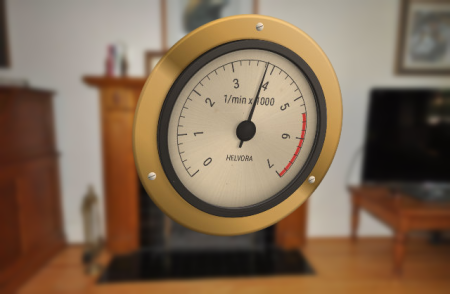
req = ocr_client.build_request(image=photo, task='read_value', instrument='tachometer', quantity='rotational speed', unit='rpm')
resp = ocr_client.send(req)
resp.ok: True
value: 3800 rpm
